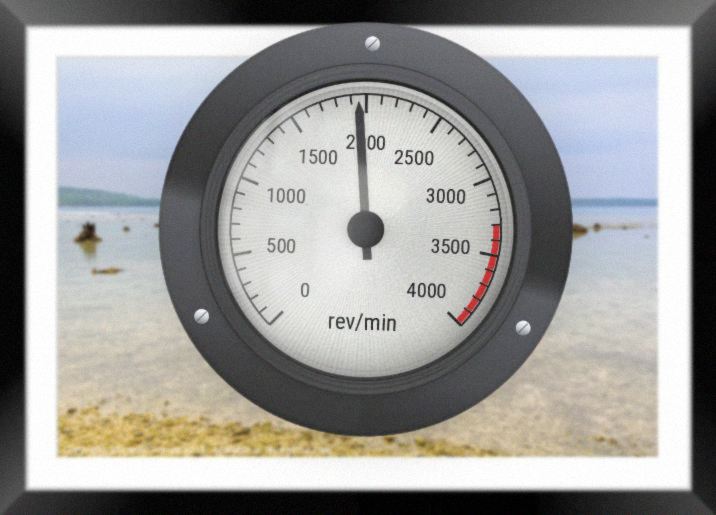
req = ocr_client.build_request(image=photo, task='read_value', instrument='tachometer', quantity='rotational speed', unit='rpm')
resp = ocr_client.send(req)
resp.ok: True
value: 1950 rpm
